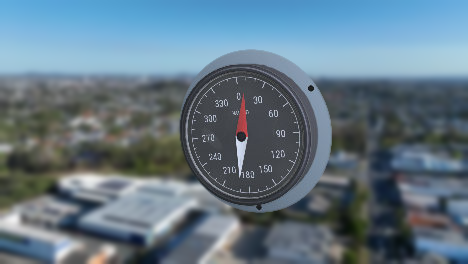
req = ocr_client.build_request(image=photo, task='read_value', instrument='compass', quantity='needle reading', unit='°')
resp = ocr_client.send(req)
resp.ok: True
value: 10 °
